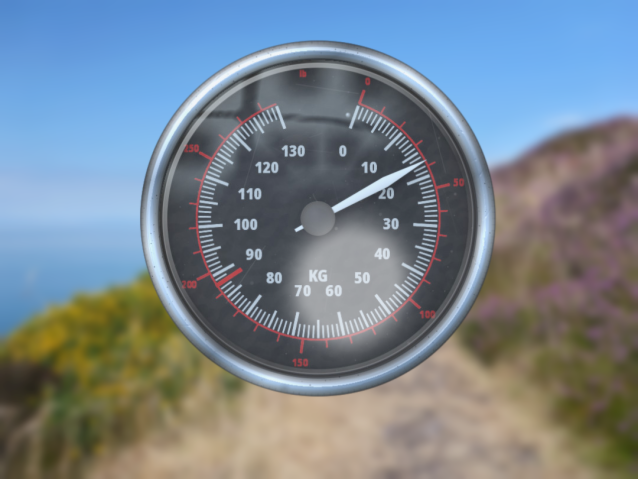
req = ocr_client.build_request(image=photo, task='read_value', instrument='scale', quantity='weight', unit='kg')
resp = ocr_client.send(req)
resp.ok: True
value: 17 kg
